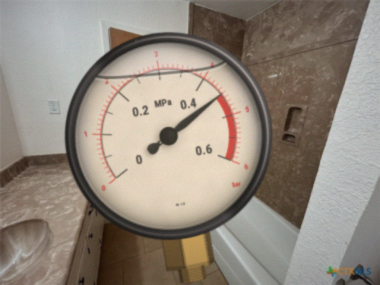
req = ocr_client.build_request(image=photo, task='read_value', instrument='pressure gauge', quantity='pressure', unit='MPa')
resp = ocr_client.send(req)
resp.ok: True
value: 0.45 MPa
